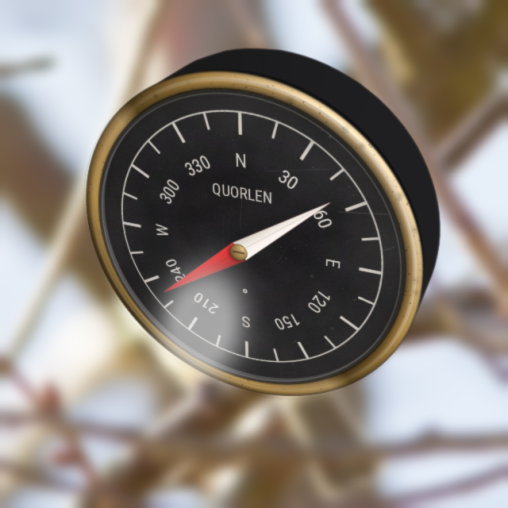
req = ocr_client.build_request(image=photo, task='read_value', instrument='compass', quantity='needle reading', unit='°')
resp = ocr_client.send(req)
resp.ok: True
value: 232.5 °
